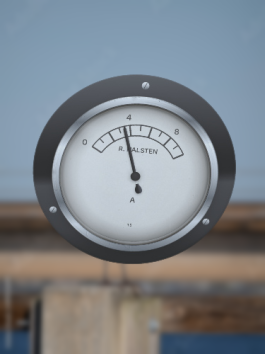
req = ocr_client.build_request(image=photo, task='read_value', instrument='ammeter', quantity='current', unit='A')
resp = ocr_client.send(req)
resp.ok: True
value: 3.5 A
